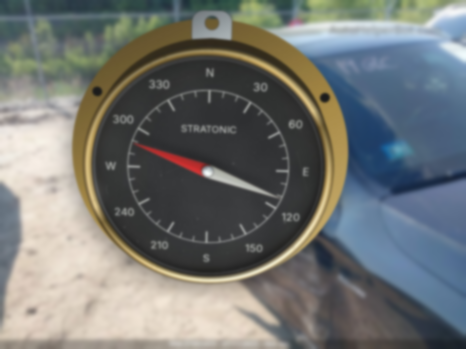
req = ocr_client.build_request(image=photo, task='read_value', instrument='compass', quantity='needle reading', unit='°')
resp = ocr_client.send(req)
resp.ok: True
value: 290 °
